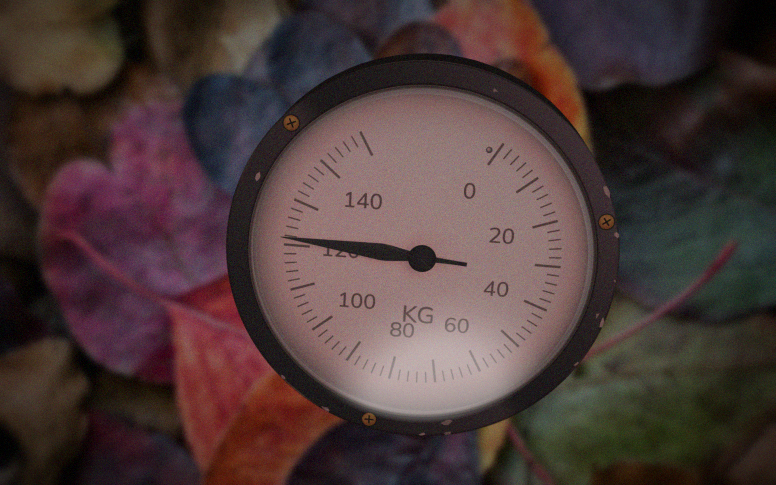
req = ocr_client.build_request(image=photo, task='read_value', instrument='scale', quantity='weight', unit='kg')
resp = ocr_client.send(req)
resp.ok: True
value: 122 kg
